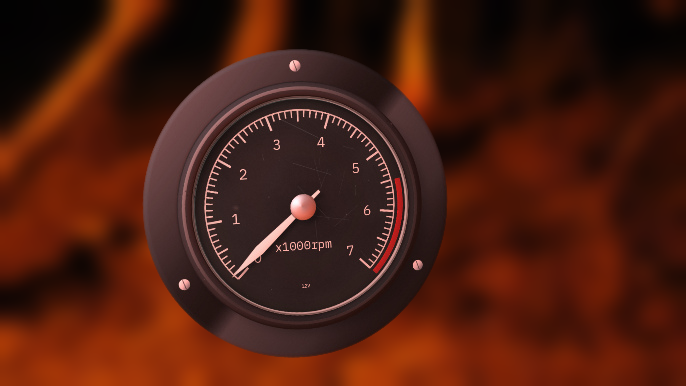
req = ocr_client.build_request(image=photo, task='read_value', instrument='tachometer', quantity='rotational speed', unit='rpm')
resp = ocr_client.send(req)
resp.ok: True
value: 100 rpm
